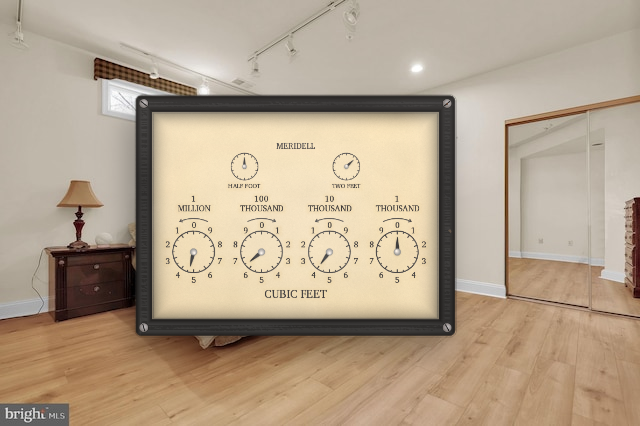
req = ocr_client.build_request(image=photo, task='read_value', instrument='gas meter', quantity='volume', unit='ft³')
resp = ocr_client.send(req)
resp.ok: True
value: 464000 ft³
